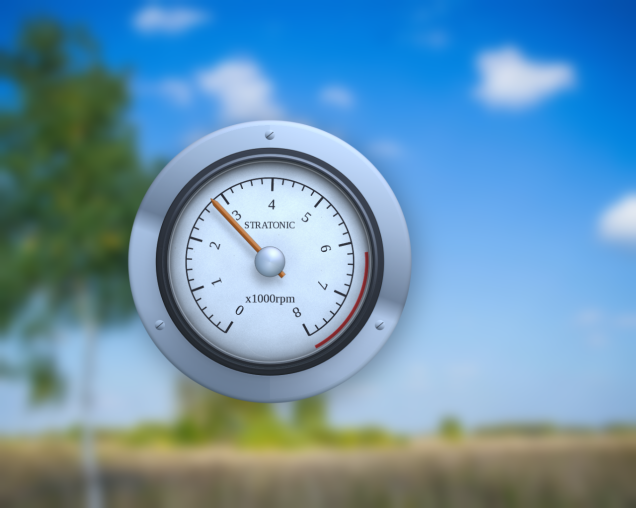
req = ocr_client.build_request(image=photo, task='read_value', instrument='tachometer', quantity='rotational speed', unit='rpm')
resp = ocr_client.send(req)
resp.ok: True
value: 2800 rpm
